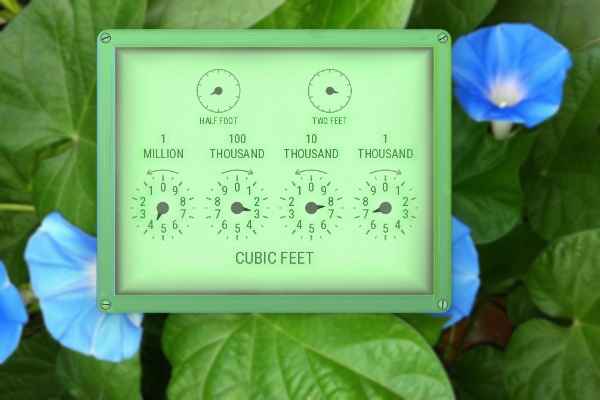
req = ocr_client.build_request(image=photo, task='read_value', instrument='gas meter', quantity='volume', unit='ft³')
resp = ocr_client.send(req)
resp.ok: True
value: 427700 ft³
